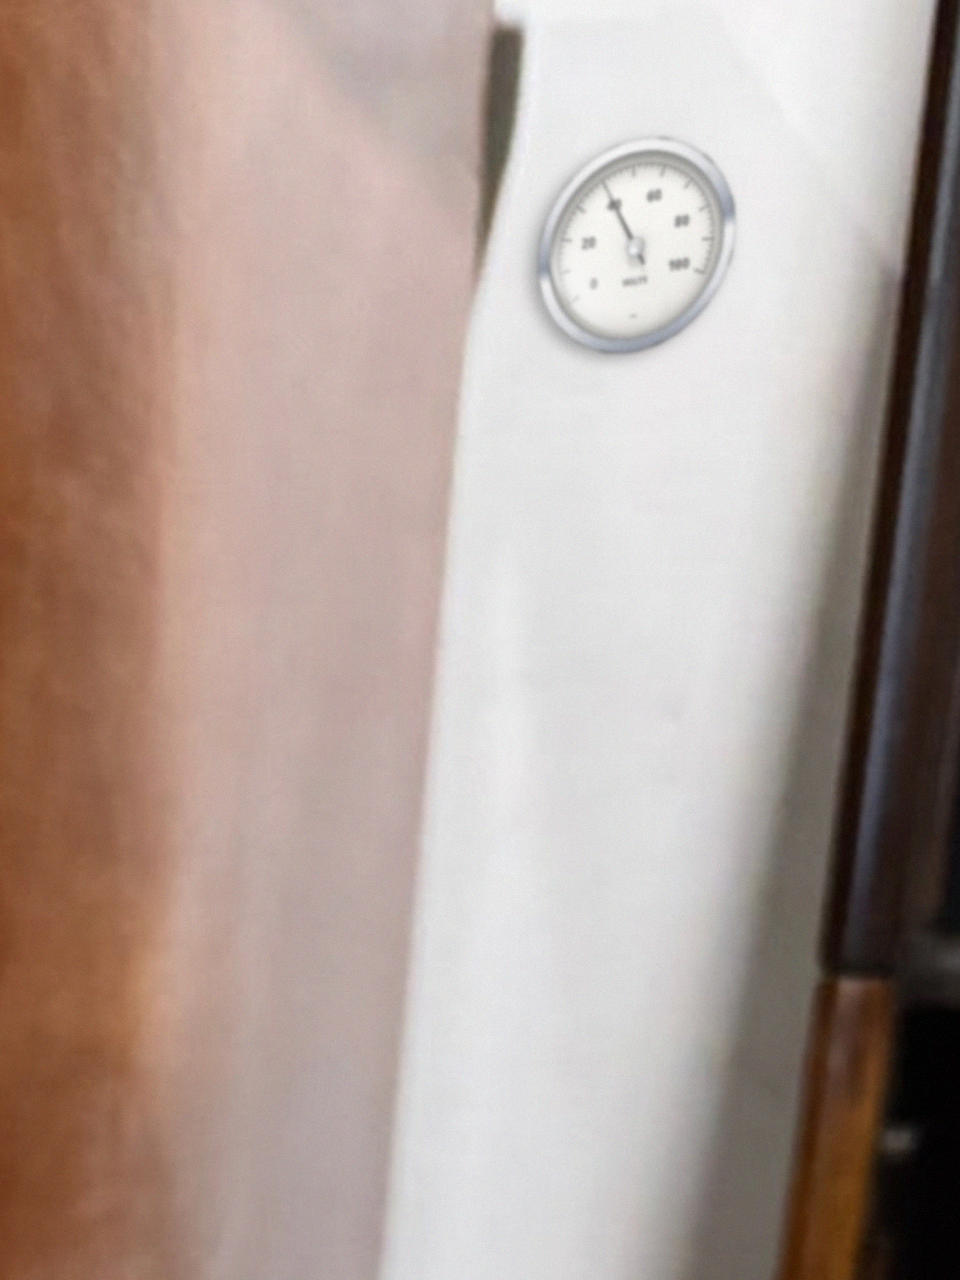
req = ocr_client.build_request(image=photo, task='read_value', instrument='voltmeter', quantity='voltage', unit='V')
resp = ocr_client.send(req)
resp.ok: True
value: 40 V
